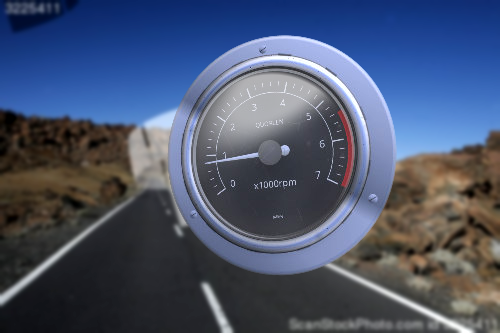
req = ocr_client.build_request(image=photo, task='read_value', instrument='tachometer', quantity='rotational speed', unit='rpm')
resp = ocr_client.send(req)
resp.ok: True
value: 800 rpm
